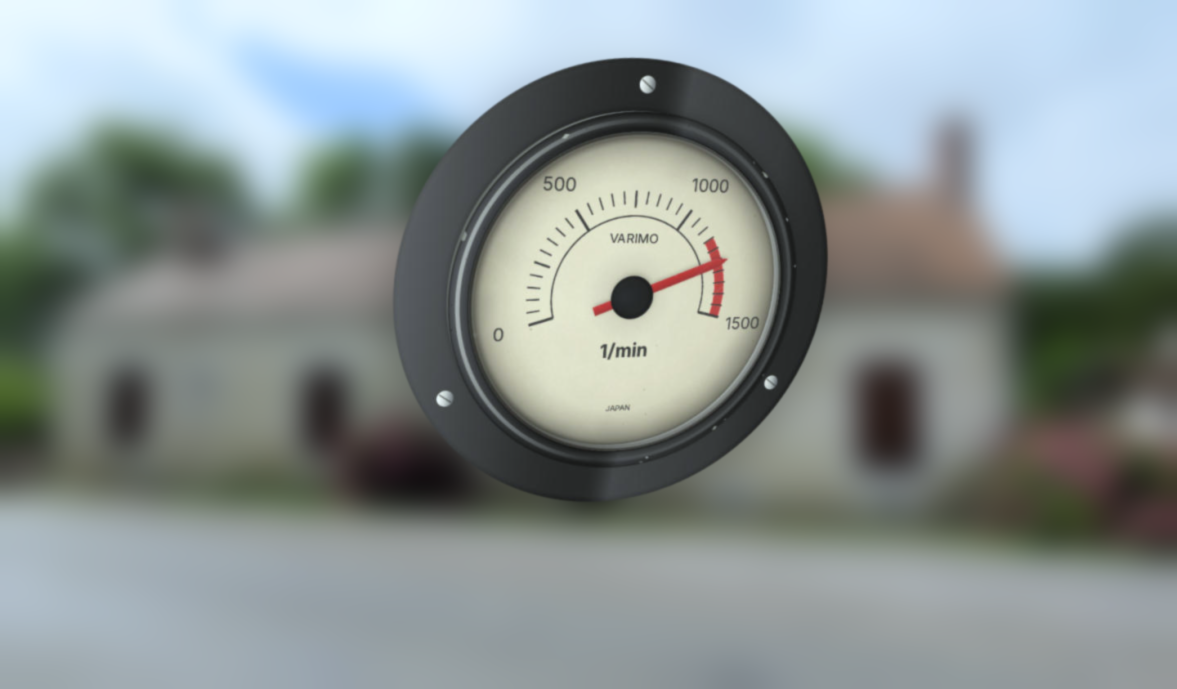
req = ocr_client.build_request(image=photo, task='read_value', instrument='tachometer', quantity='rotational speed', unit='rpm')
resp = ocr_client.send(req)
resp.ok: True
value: 1250 rpm
